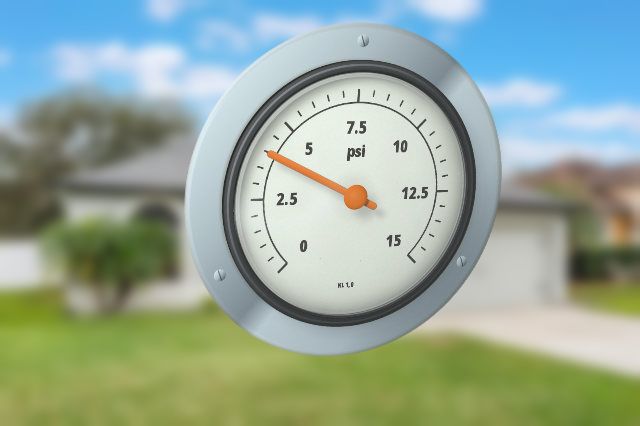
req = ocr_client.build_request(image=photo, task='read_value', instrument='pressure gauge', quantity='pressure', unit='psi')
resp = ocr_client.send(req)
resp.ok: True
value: 4 psi
